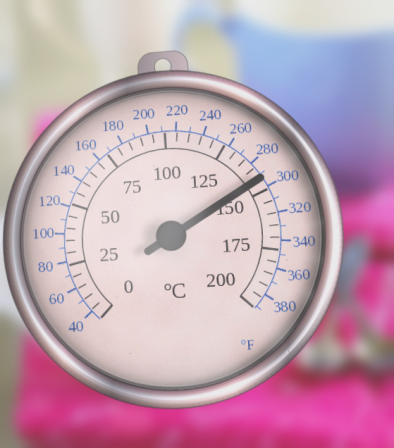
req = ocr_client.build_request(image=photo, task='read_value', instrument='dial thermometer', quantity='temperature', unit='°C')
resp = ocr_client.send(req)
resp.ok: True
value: 145 °C
